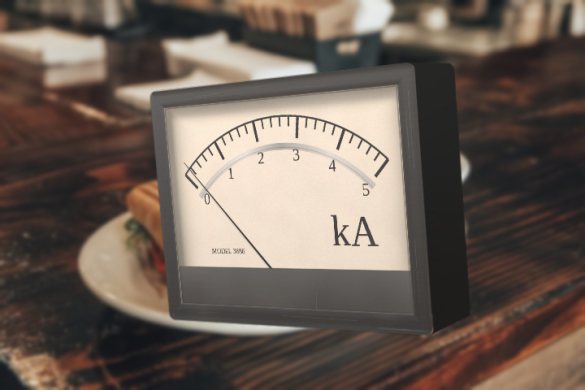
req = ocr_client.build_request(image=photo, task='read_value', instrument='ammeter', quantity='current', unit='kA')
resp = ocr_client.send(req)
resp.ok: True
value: 0.2 kA
